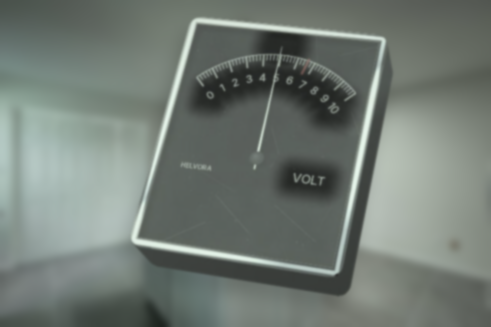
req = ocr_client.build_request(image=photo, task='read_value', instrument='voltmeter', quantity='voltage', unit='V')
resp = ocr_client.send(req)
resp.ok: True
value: 5 V
